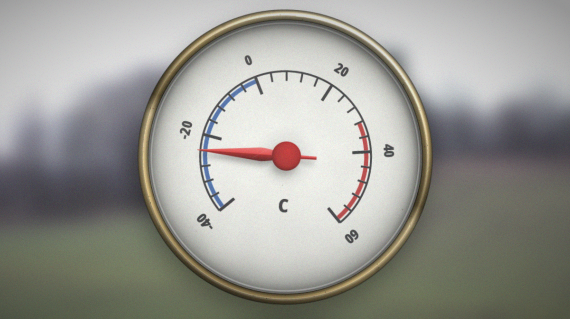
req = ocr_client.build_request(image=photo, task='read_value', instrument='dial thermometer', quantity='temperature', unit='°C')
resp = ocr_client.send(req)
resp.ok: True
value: -24 °C
